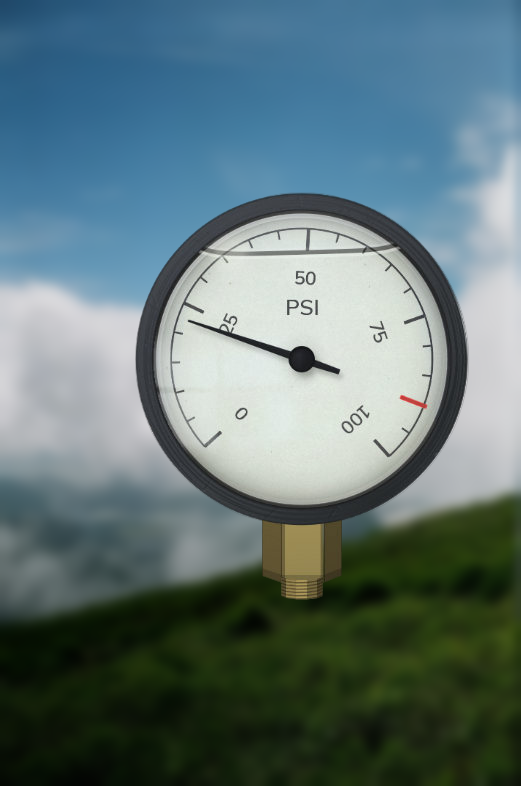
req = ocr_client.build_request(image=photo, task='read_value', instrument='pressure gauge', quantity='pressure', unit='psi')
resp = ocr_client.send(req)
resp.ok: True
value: 22.5 psi
